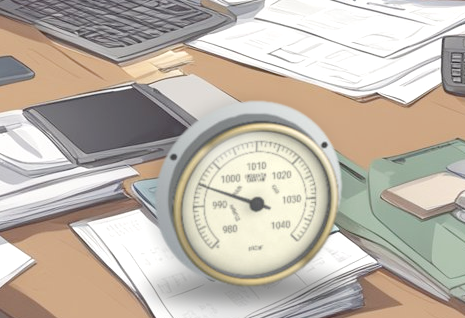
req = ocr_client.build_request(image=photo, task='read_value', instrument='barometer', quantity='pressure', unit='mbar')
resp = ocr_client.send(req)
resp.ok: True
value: 995 mbar
